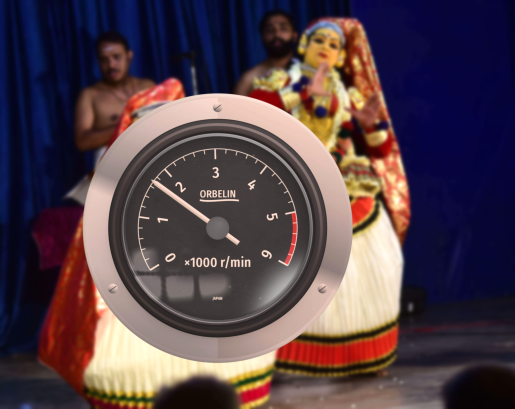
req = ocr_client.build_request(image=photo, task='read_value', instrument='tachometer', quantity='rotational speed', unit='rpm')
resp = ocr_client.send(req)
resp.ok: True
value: 1700 rpm
